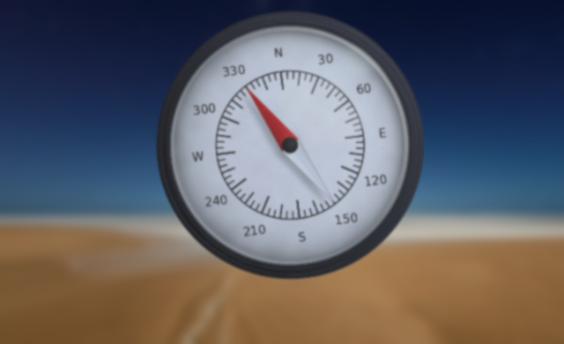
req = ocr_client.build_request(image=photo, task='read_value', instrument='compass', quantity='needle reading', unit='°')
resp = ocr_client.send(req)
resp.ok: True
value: 330 °
